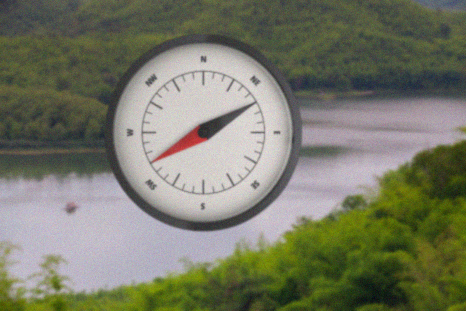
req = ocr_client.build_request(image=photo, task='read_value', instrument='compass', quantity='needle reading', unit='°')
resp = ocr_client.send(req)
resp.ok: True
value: 240 °
